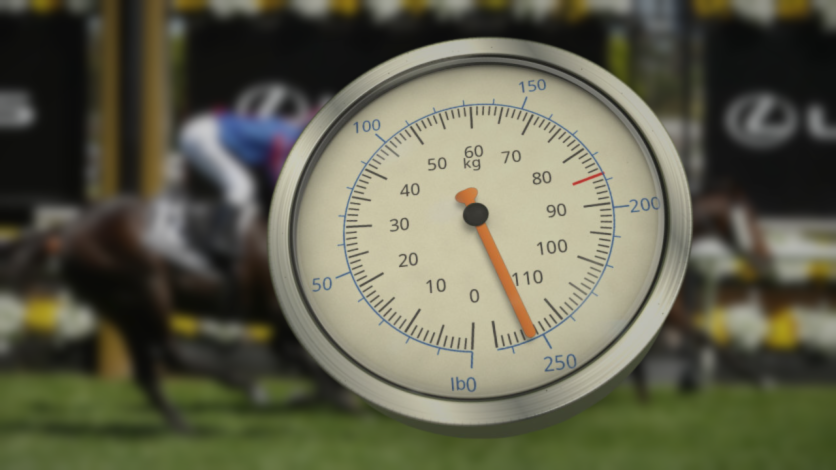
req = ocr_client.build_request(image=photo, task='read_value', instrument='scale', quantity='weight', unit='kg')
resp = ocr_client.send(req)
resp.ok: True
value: 115 kg
